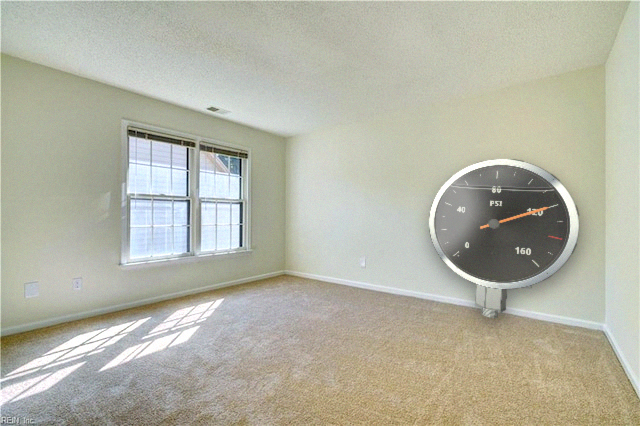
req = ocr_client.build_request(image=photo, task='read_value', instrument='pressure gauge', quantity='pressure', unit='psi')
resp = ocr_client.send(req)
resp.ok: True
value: 120 psi
